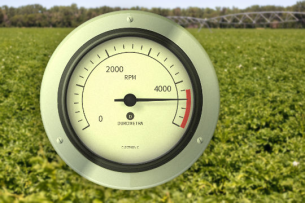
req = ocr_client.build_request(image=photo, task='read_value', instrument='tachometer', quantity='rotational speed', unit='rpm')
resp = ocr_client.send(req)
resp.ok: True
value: 4400 rpm
